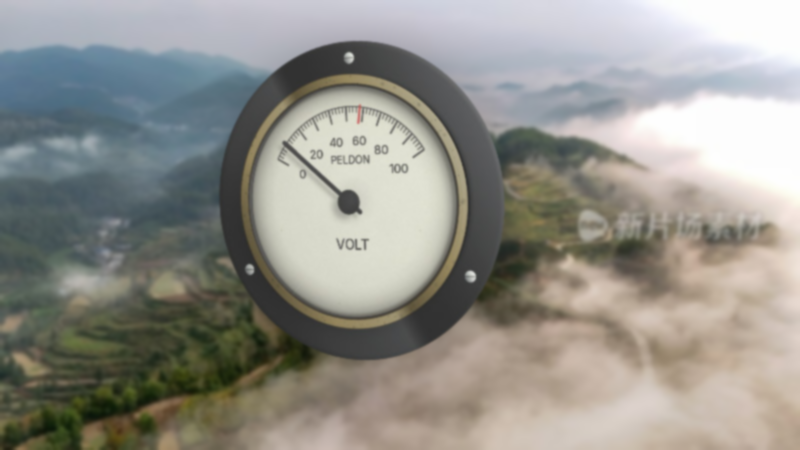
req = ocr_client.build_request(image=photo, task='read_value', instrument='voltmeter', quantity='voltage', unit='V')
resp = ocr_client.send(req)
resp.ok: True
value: 10 V
